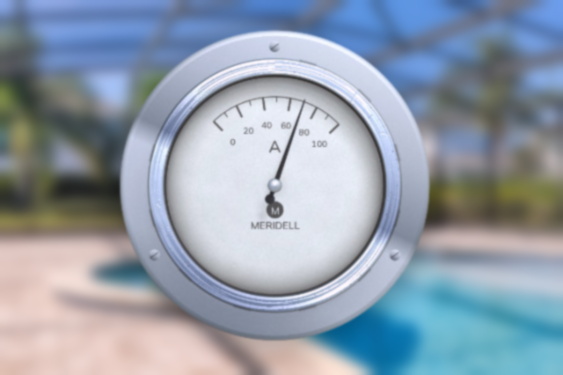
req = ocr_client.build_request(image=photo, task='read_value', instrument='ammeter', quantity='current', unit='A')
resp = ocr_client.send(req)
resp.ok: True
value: 70 A
